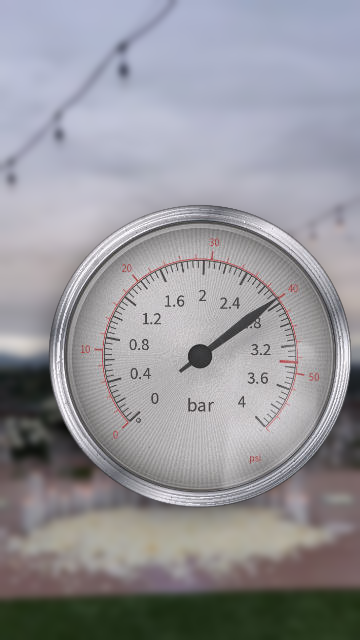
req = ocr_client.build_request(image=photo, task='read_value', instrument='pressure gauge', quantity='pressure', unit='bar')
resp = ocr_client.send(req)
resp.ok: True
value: 2.75 bar
